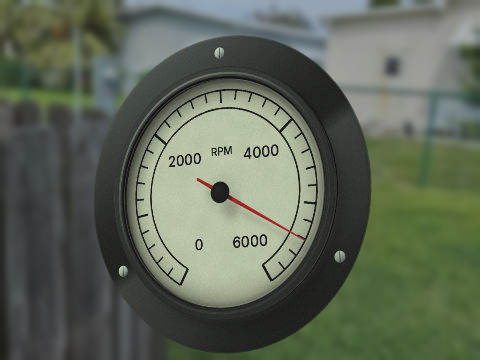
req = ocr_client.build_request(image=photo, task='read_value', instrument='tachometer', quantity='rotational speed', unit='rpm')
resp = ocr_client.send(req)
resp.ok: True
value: 5400 rpm
